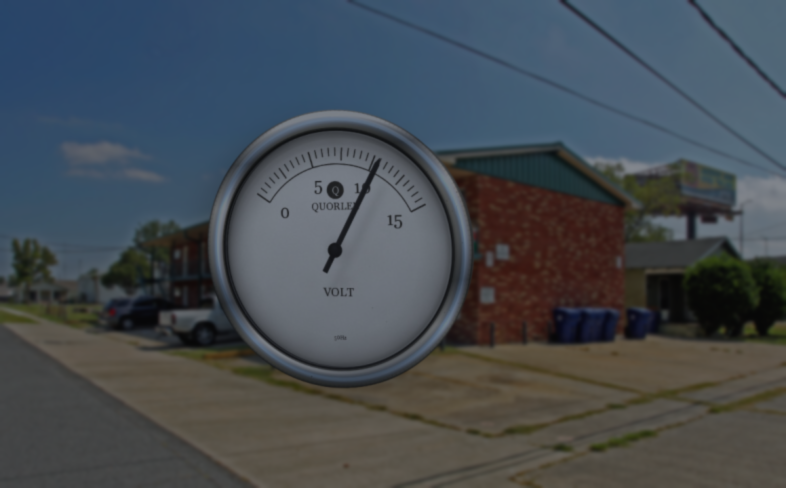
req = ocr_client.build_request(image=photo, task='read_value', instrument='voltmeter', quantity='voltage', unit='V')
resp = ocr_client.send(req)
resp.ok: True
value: 10.5 V
